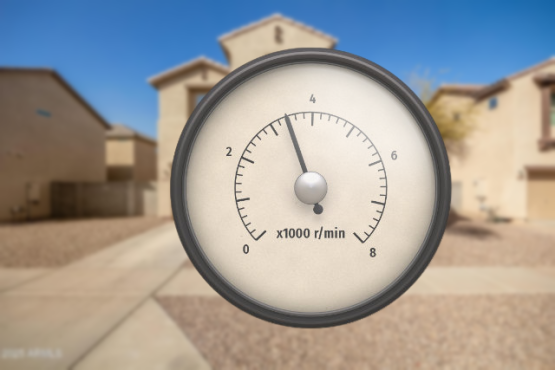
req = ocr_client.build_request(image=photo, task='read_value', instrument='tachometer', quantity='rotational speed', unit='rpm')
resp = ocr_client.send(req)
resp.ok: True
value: 3400 rpm
